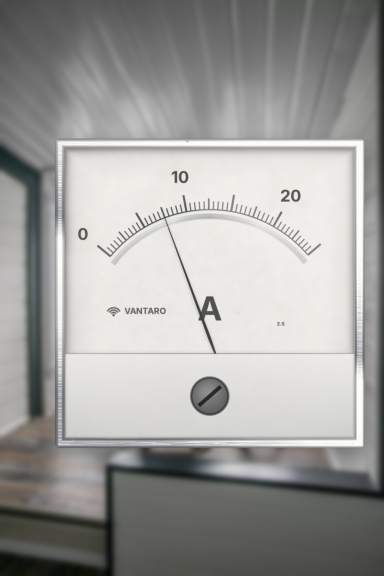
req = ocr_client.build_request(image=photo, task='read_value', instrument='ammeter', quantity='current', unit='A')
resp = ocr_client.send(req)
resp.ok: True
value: 7.5 A
